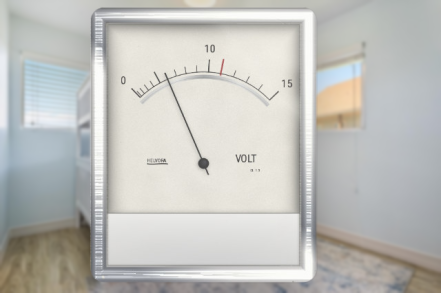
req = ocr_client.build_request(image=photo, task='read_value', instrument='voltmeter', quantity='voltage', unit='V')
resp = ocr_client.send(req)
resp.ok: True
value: 6 V
